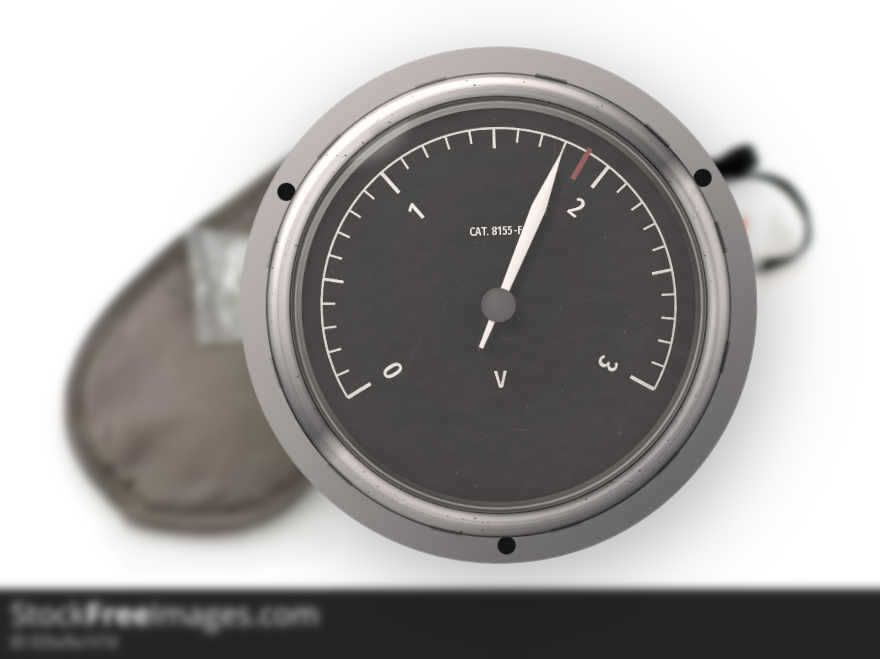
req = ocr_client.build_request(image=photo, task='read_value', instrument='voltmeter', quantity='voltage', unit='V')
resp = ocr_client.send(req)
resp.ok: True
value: 1.8 V
